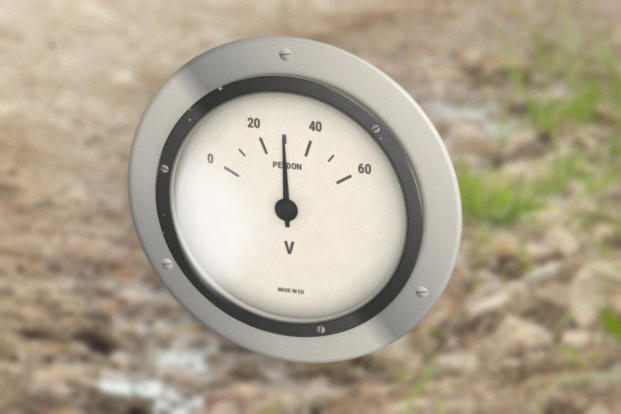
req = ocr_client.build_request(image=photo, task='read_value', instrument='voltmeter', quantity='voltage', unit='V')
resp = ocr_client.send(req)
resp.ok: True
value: 30 V
